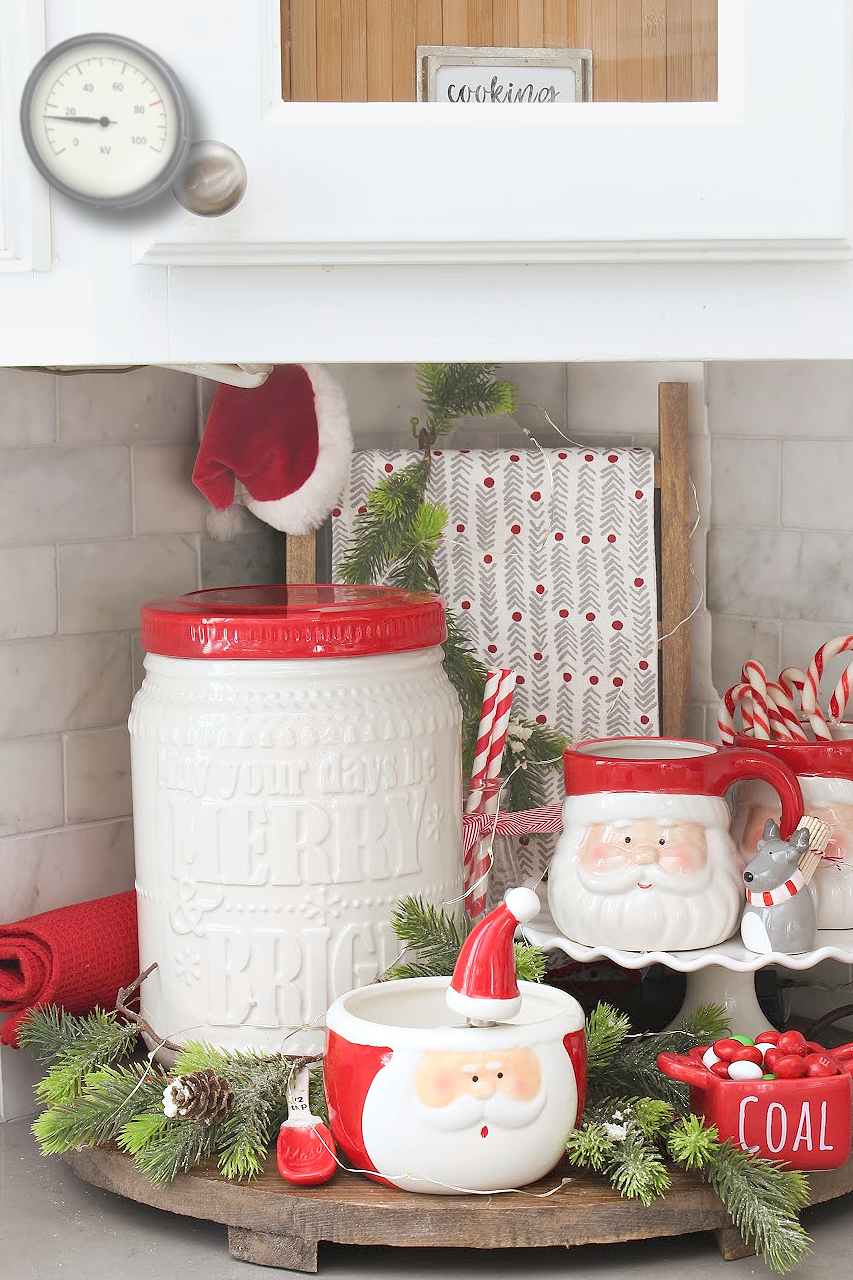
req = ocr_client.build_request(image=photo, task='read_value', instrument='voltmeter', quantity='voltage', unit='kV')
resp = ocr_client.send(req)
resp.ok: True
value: 15 kV
